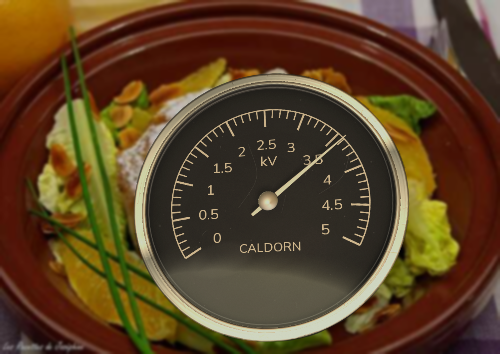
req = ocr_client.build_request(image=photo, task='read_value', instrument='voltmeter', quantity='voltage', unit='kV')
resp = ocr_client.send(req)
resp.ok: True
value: 3.6 kV
